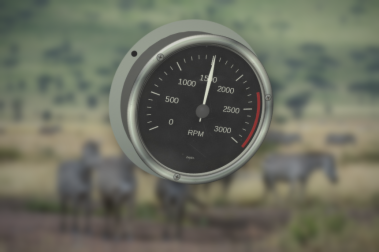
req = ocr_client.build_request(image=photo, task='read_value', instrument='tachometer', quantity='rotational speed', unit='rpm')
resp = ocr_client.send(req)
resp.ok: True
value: 1500 rpm
